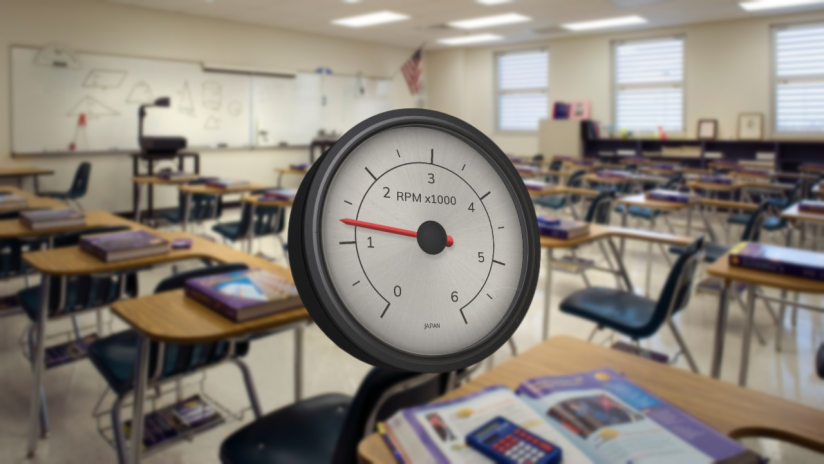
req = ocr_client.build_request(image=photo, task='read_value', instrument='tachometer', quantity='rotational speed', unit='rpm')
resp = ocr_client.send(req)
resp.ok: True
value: 1250 rpm
